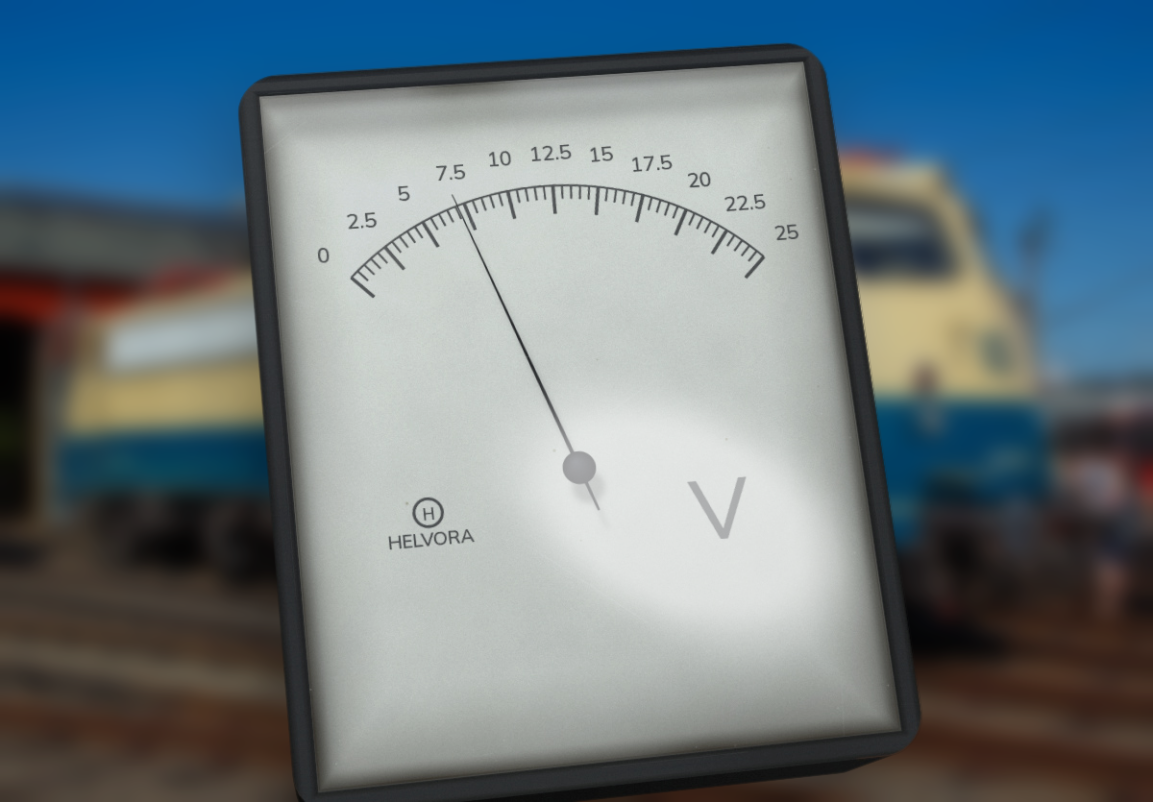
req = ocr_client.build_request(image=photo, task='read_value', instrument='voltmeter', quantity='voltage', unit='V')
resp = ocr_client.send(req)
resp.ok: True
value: 7 V
